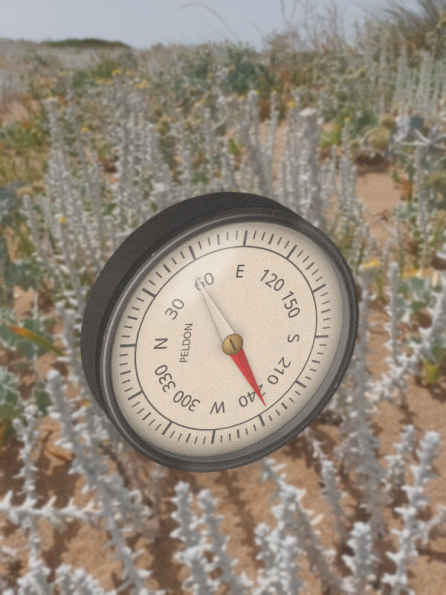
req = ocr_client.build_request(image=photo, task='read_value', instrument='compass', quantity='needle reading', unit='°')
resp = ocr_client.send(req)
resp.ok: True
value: 235 °
